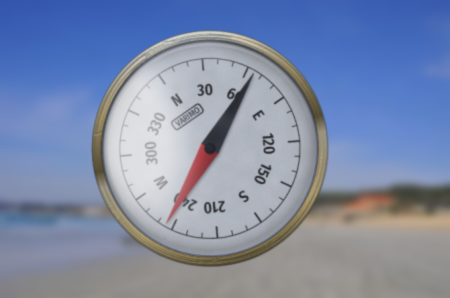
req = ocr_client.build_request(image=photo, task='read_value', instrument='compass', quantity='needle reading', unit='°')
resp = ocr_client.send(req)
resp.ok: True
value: 245 °
